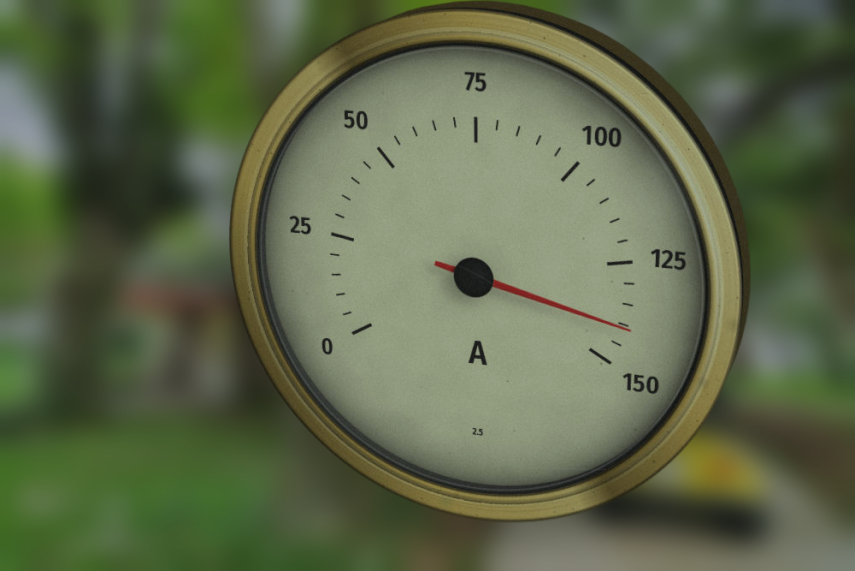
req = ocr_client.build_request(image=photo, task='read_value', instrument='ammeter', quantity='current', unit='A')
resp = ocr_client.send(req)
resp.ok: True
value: 140 A
